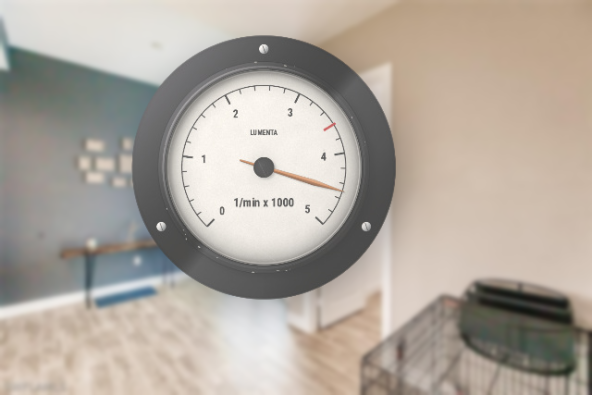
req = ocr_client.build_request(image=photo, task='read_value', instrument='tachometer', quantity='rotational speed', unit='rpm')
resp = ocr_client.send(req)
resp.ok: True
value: 4500 rpm
